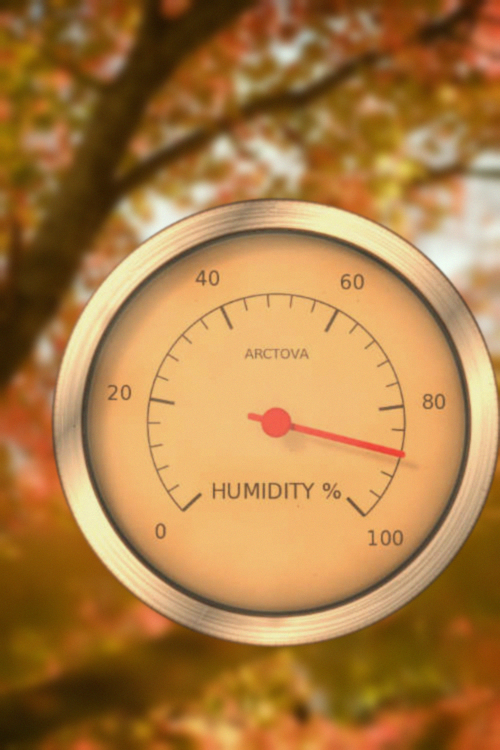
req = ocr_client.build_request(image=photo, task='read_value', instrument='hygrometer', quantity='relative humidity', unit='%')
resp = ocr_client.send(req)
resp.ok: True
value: 88 %
